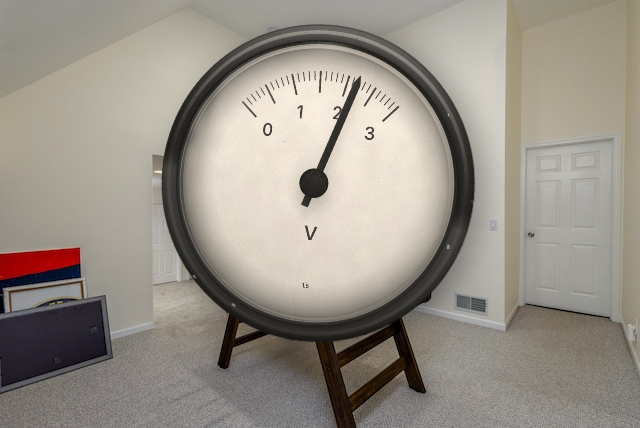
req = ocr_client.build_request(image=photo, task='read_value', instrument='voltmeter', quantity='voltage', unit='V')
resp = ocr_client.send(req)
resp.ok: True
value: 2.2 V
